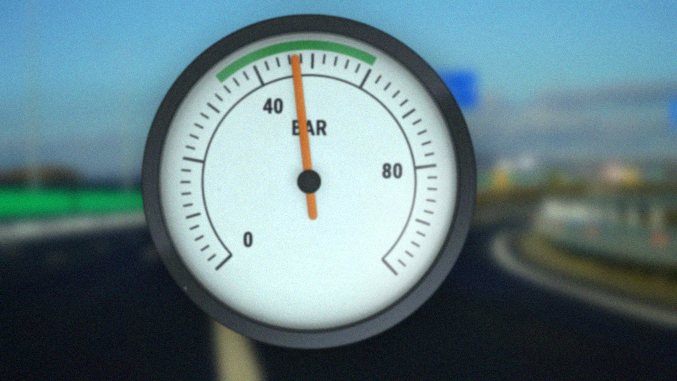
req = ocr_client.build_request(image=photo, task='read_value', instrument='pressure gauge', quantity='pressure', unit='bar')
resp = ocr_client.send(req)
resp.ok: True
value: 47 bar
